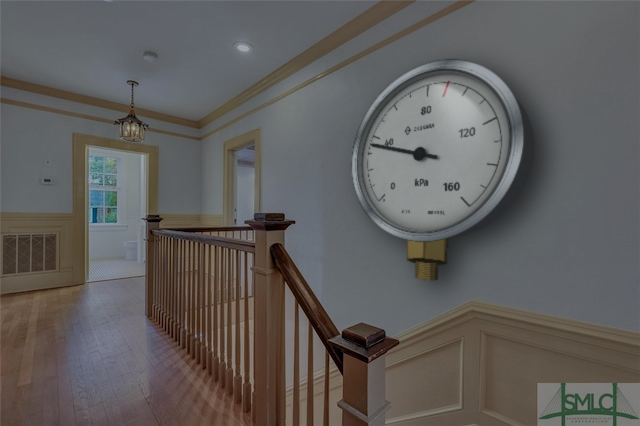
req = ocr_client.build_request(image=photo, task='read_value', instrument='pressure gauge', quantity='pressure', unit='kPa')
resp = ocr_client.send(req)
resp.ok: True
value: 35 kPa
